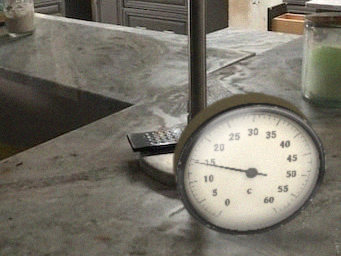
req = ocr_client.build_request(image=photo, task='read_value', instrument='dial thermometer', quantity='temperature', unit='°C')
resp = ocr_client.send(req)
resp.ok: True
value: 15 °C
